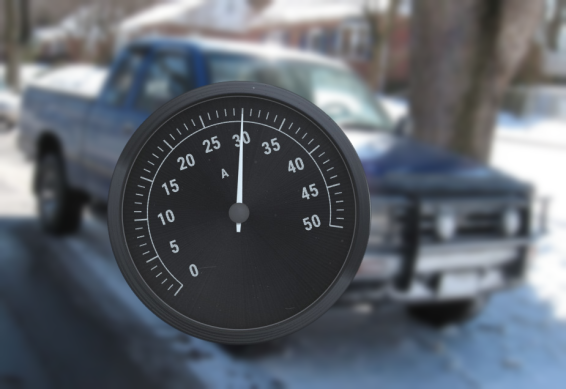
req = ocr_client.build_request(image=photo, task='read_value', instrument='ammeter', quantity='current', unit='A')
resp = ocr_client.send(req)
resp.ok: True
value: 30 A
